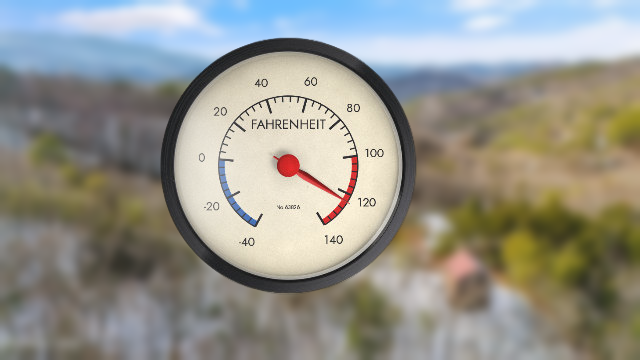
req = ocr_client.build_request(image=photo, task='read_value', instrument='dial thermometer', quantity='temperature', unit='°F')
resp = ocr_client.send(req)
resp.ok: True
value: 124 °F
